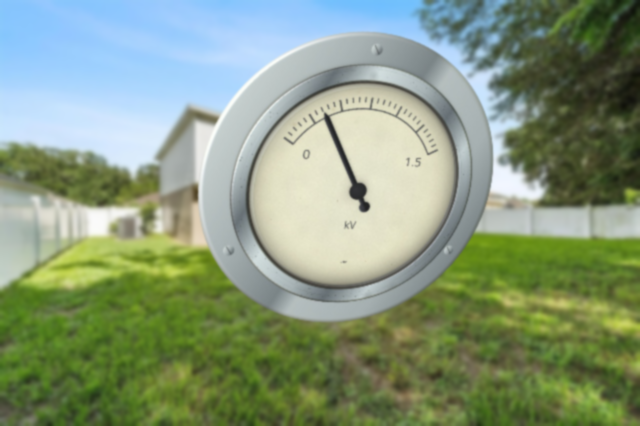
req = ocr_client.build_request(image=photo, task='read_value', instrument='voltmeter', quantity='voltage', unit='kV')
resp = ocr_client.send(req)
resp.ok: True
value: 0.35 kV
